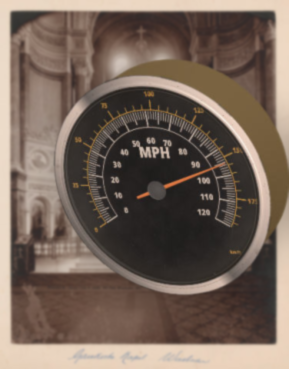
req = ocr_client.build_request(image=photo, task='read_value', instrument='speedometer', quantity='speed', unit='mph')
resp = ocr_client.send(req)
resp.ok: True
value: 95 mph
